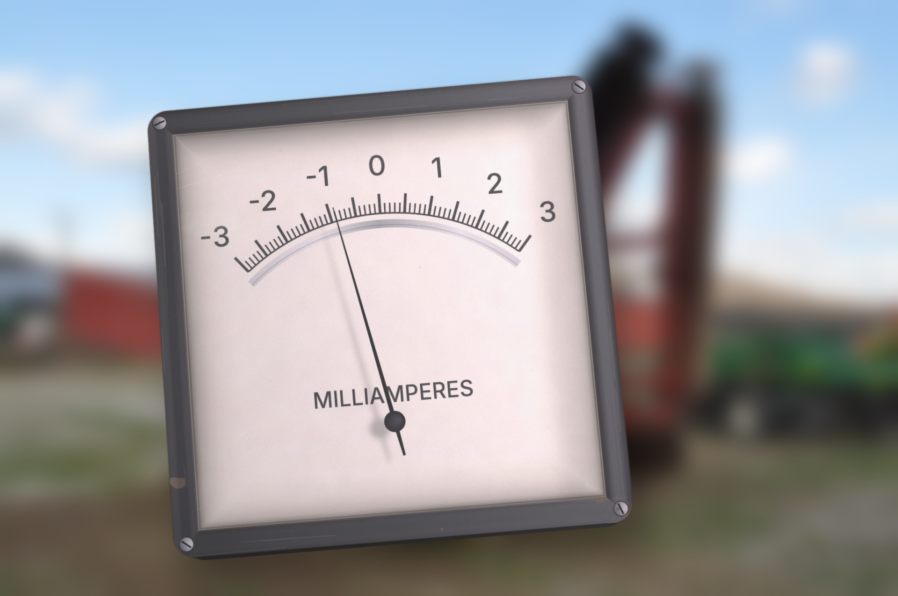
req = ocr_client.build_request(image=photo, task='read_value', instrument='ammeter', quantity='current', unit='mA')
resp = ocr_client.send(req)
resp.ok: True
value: -0.9 mA
